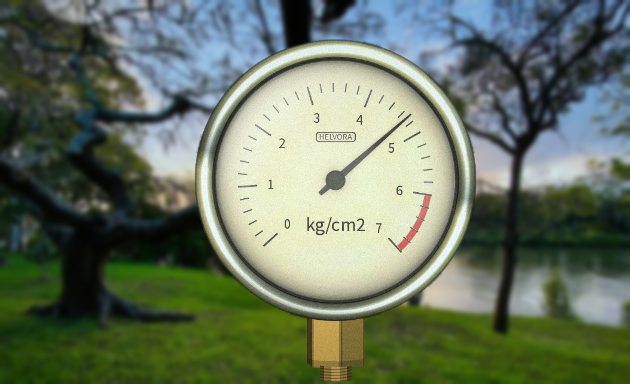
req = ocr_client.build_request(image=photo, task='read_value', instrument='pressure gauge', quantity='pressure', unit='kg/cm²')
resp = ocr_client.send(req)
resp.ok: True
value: 4.7 kg/cm²
